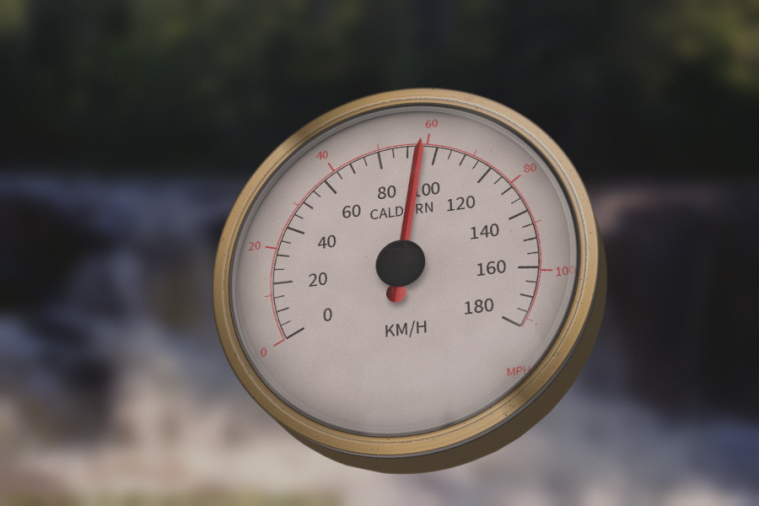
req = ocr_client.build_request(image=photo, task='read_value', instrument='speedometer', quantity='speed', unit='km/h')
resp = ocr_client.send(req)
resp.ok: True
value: 95 km/h
